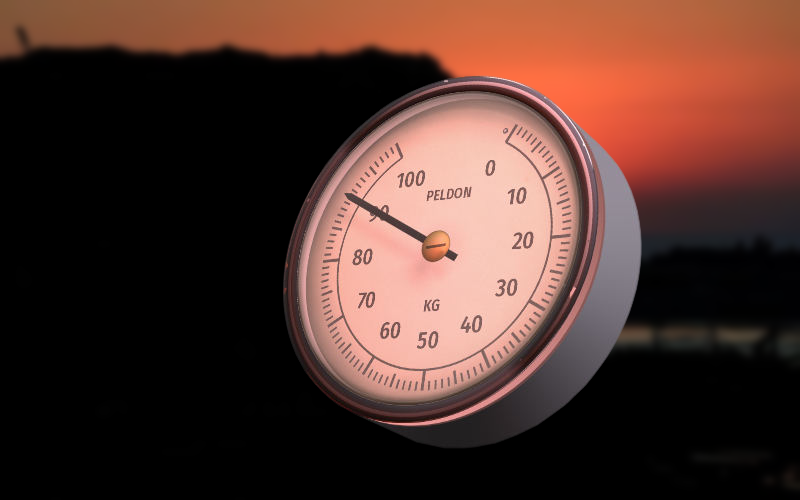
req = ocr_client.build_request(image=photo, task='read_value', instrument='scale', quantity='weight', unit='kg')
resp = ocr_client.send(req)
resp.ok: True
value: 90 kg
